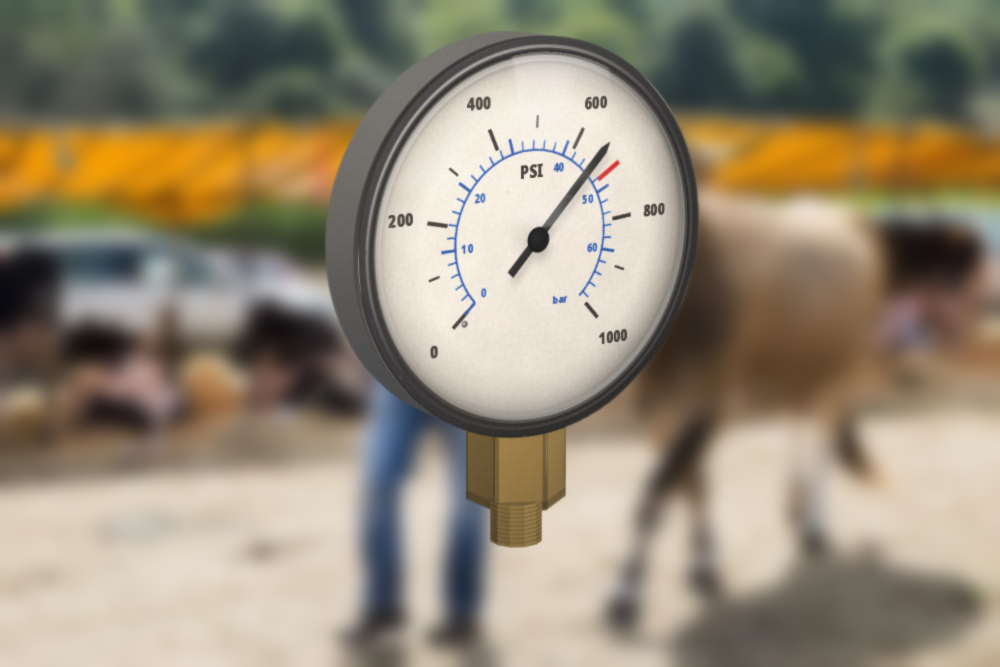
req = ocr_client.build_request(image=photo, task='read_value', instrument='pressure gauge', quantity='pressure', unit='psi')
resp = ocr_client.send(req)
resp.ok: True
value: 650 psi
